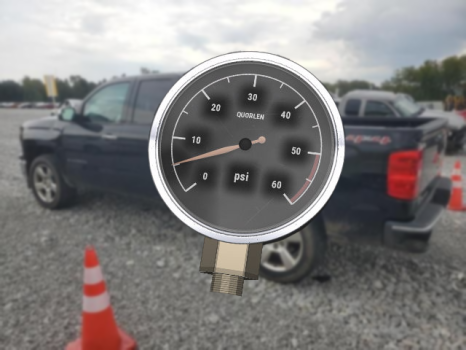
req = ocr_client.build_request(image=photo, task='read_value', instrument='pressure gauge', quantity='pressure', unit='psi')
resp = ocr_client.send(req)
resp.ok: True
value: 5 psi
